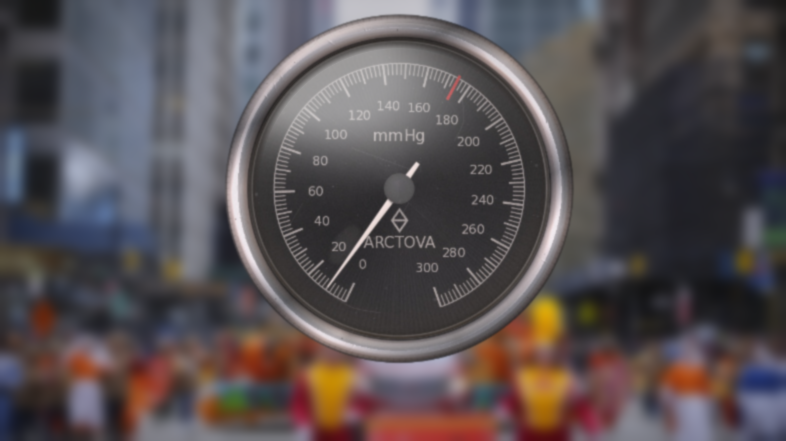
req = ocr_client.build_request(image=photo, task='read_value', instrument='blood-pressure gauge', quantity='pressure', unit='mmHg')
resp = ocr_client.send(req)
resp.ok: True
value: 10 mmHg
